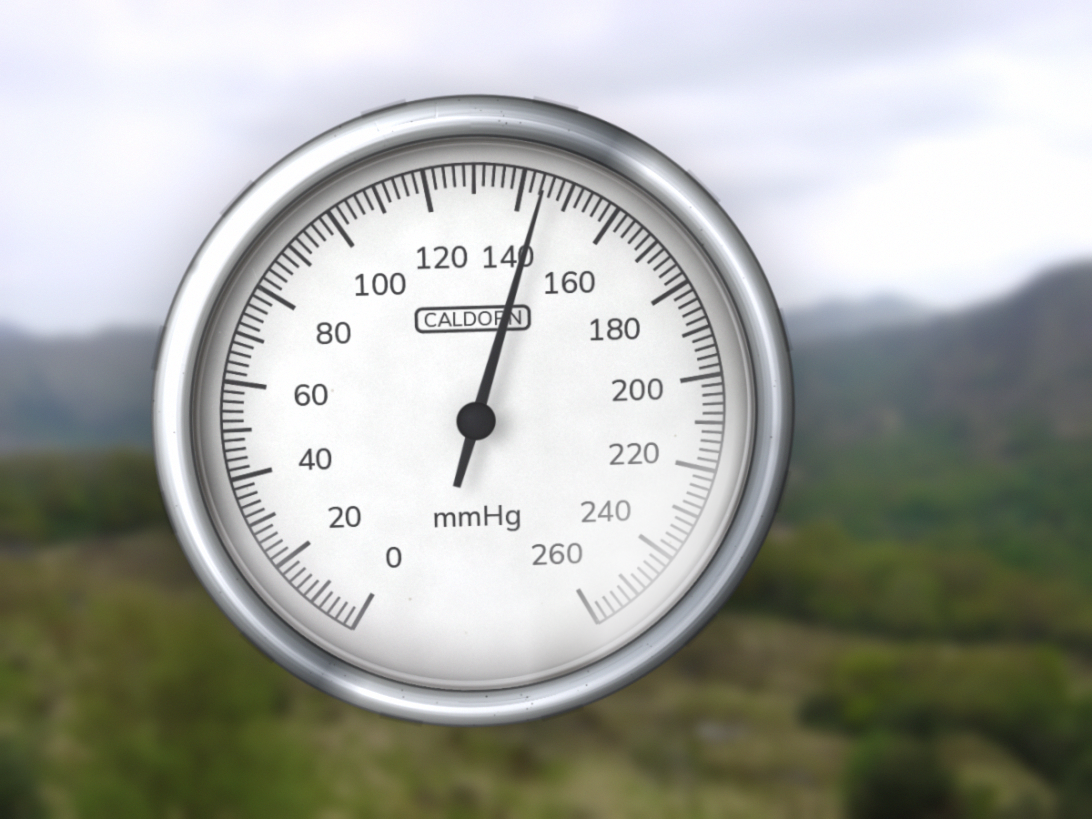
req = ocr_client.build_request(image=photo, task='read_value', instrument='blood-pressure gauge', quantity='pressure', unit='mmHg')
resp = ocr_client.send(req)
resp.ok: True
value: 144 mmHg
